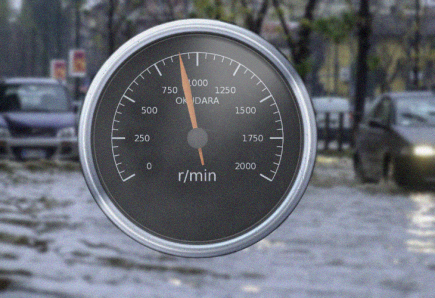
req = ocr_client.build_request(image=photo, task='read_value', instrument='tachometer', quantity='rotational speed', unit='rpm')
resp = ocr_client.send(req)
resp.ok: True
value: 900 rpm
